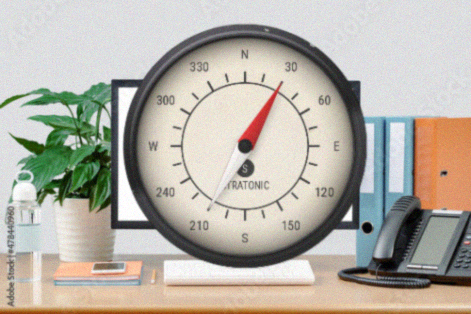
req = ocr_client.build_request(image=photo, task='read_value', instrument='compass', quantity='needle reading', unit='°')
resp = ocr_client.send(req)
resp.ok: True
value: 30 °
